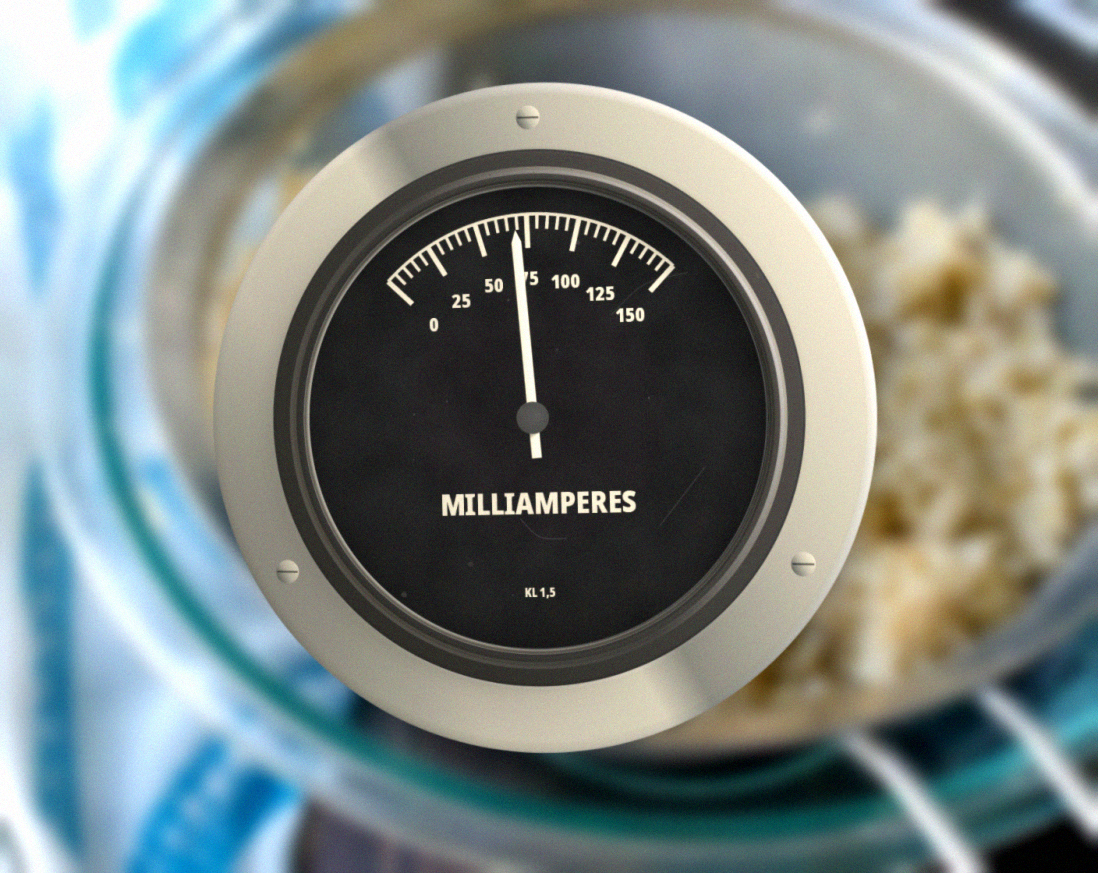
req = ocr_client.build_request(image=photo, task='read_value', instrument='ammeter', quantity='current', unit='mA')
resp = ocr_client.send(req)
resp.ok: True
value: 70 mA
